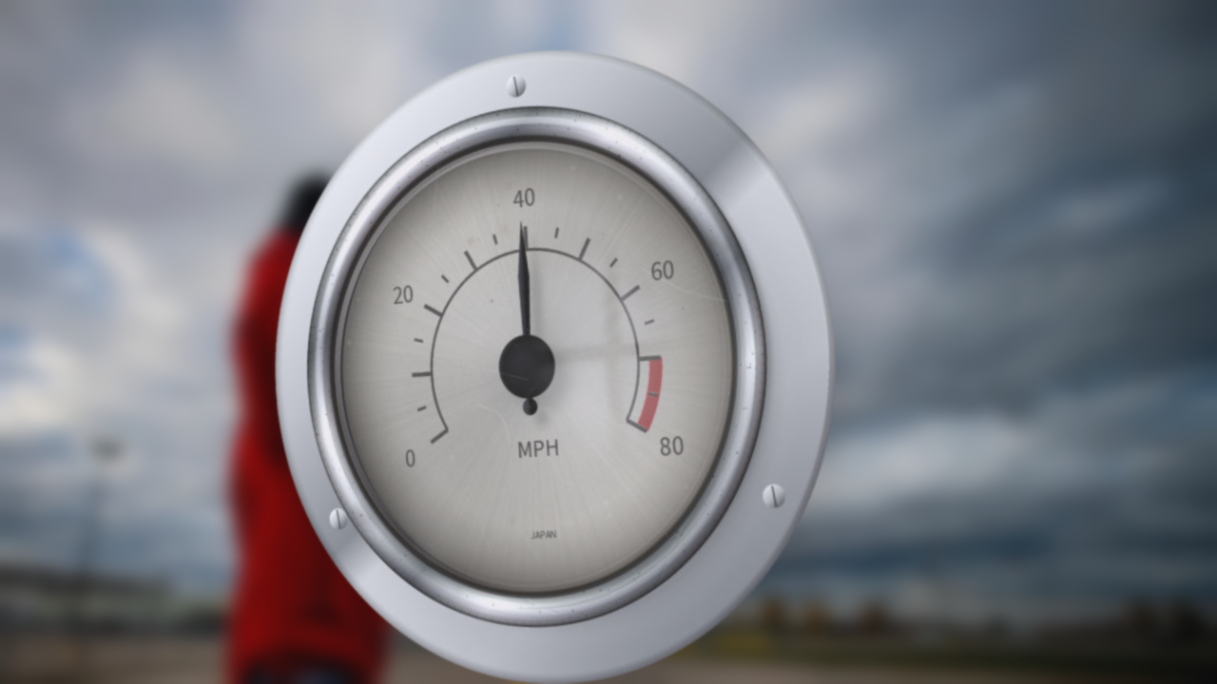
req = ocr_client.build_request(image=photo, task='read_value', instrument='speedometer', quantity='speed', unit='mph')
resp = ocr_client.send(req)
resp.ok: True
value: 40 mph
